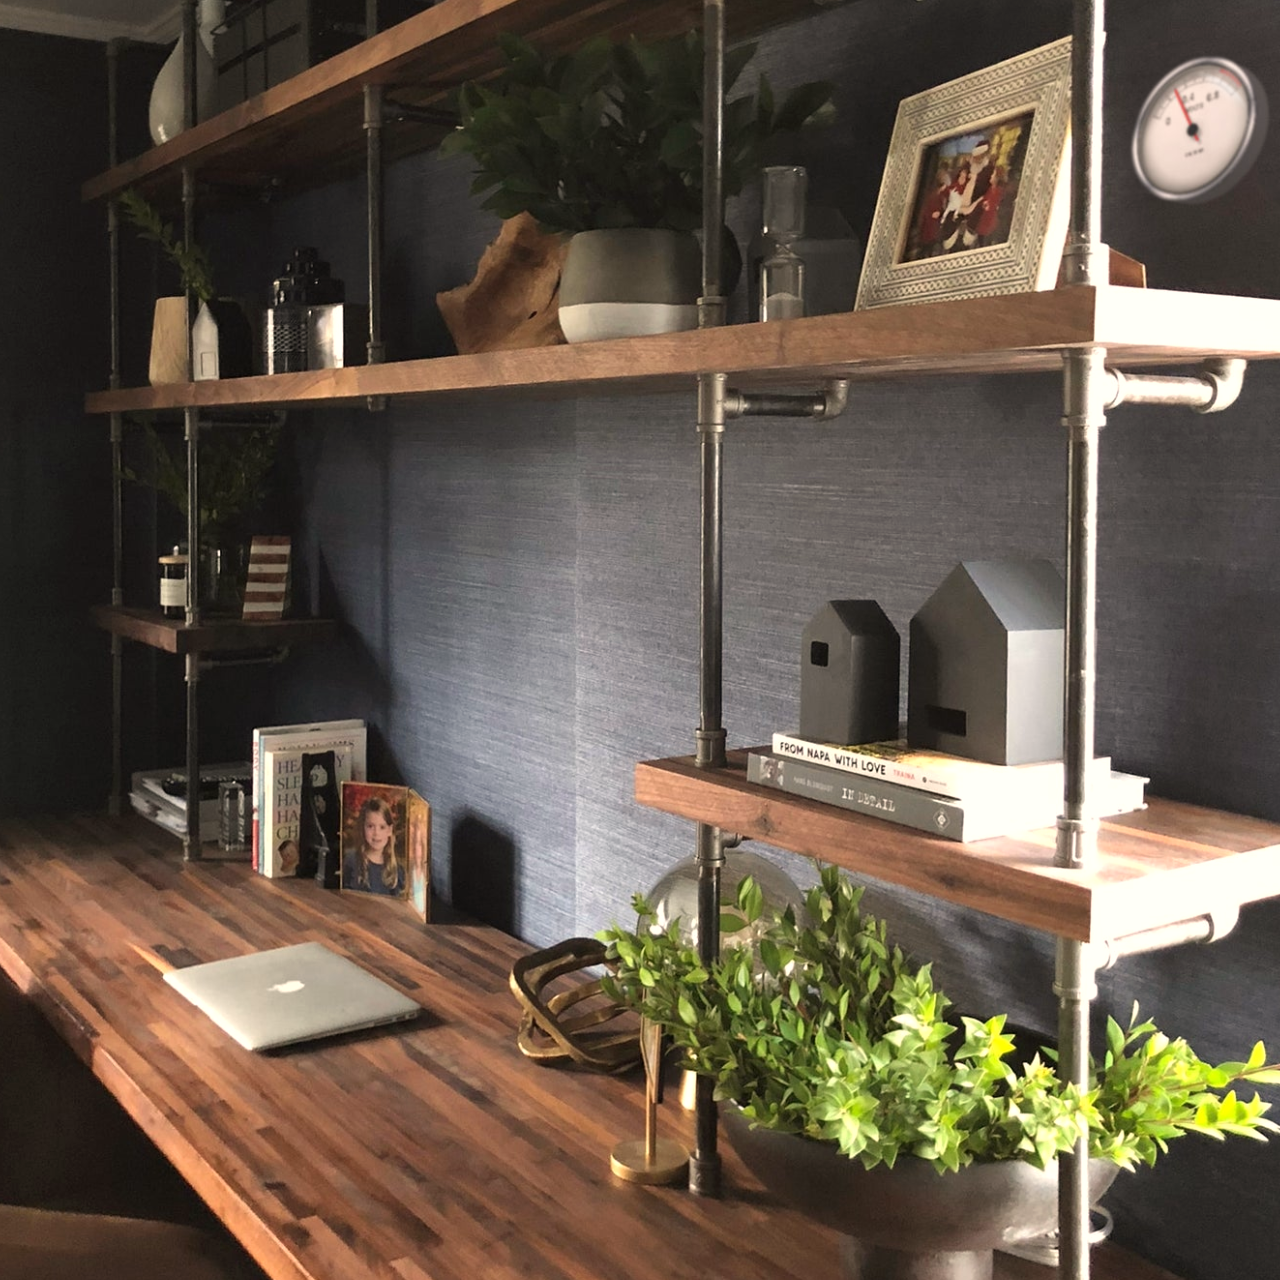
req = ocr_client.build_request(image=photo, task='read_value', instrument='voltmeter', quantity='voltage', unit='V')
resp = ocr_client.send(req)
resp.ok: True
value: 0.3 V
